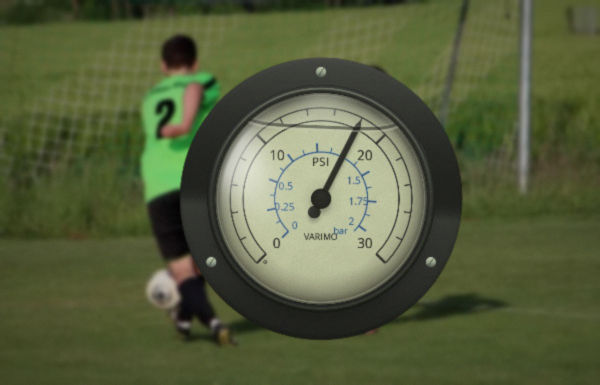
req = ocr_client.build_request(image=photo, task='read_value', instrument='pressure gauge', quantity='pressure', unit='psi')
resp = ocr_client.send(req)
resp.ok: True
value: 18 psi
